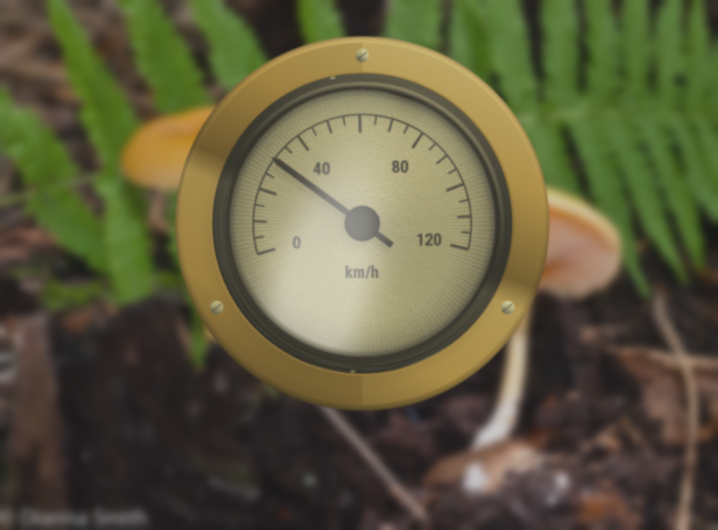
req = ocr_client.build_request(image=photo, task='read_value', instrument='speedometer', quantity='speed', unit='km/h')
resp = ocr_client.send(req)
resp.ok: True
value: 30 km/h
